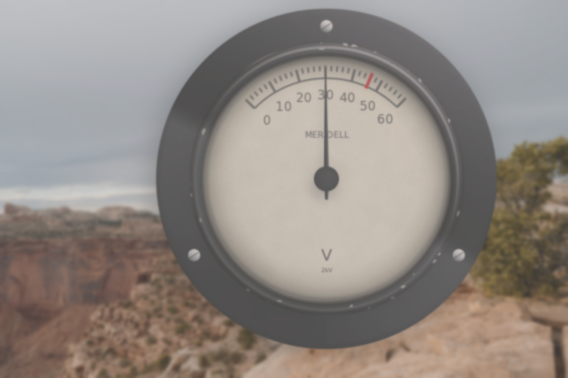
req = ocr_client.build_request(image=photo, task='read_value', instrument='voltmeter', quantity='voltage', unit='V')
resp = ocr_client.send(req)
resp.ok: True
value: 30 V
